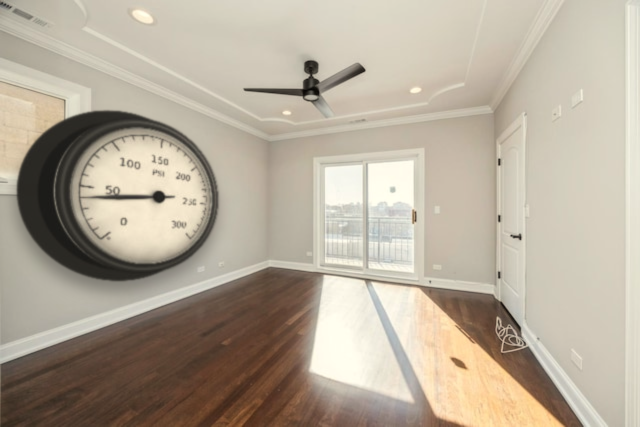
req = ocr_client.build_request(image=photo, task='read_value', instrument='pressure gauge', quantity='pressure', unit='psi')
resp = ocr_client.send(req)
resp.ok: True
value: 40 psi
